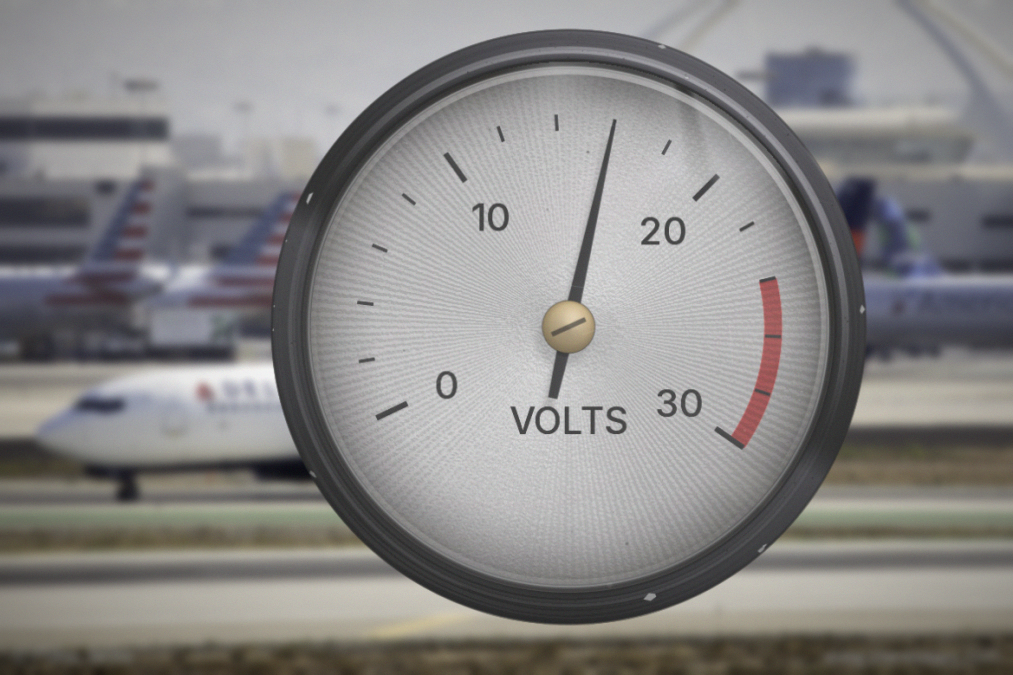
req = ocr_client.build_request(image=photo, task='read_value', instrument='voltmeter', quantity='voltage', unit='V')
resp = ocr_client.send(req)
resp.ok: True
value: 16 V
